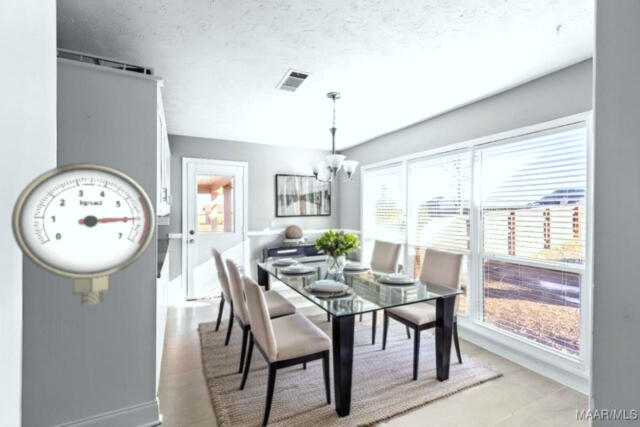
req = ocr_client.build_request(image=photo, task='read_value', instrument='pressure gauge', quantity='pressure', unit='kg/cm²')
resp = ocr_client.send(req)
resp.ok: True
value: 6 kg/cm²
